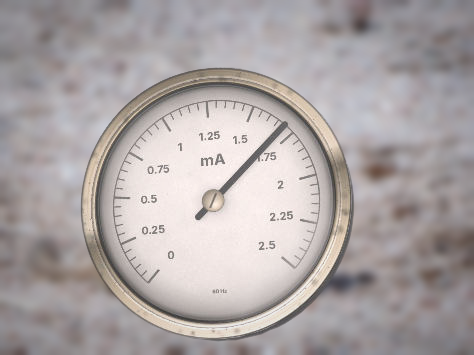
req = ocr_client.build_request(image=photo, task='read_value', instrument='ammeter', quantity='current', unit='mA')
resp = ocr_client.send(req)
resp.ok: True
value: 1.7 mA
